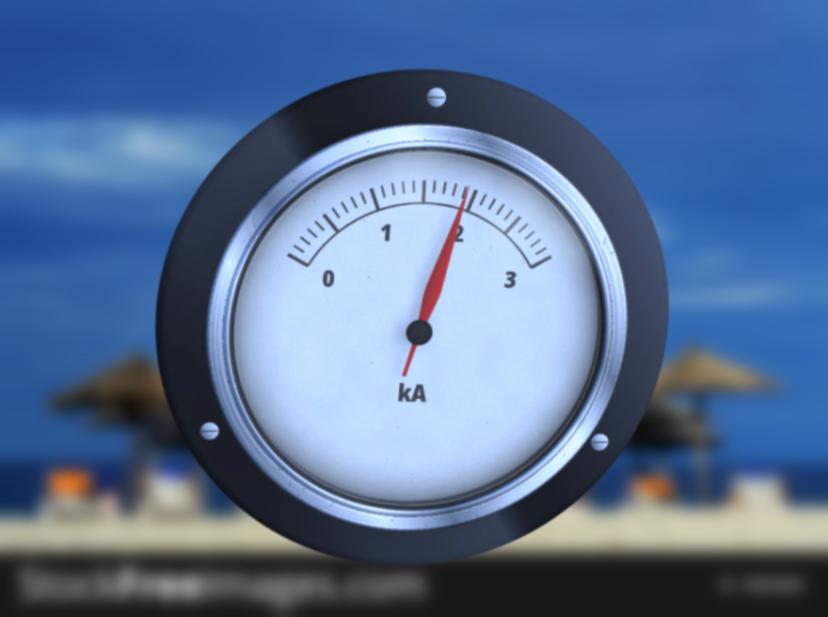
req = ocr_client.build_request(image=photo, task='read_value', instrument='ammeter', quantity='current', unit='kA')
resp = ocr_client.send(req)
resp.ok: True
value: 1.9 kA
